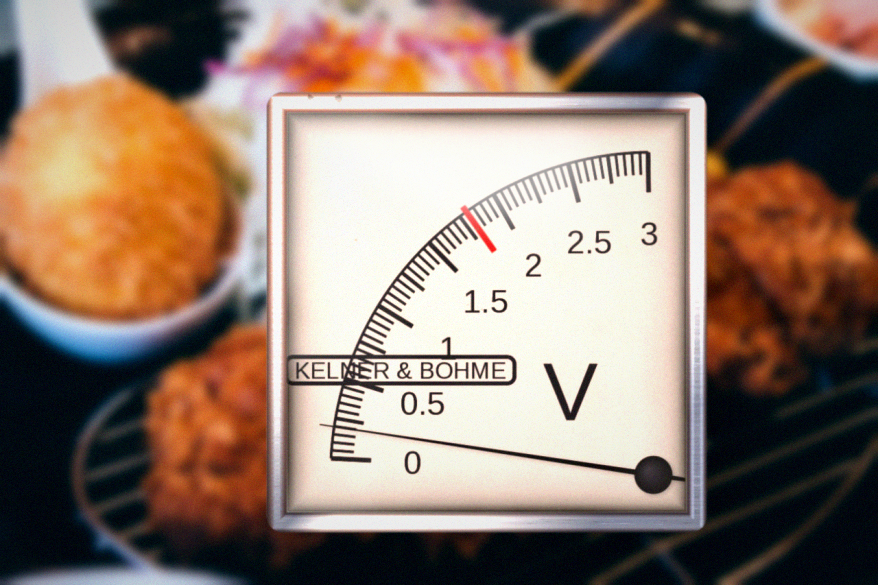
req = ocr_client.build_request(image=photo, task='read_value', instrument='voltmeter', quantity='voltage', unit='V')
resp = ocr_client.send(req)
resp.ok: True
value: 0.2 V
